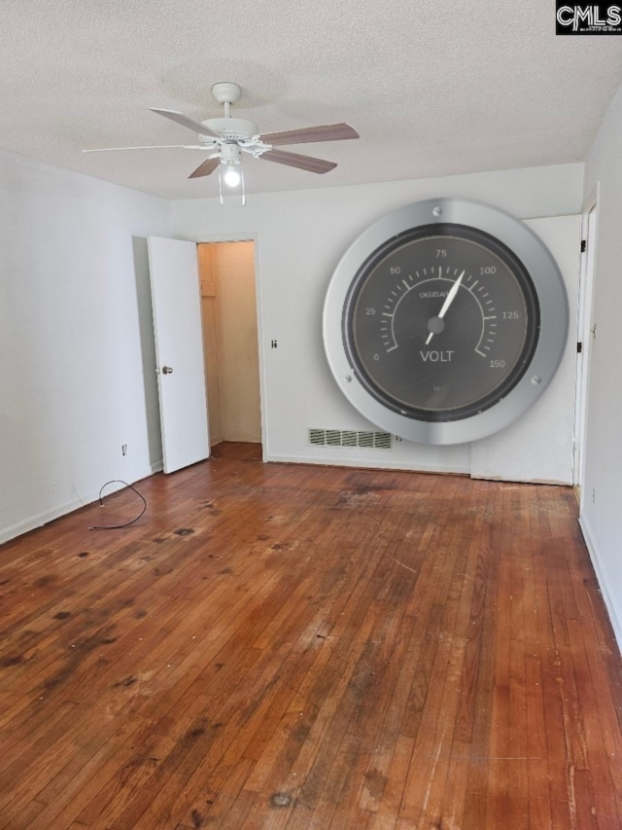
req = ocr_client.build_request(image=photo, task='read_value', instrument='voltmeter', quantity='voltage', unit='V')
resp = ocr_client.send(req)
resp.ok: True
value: 90 V
